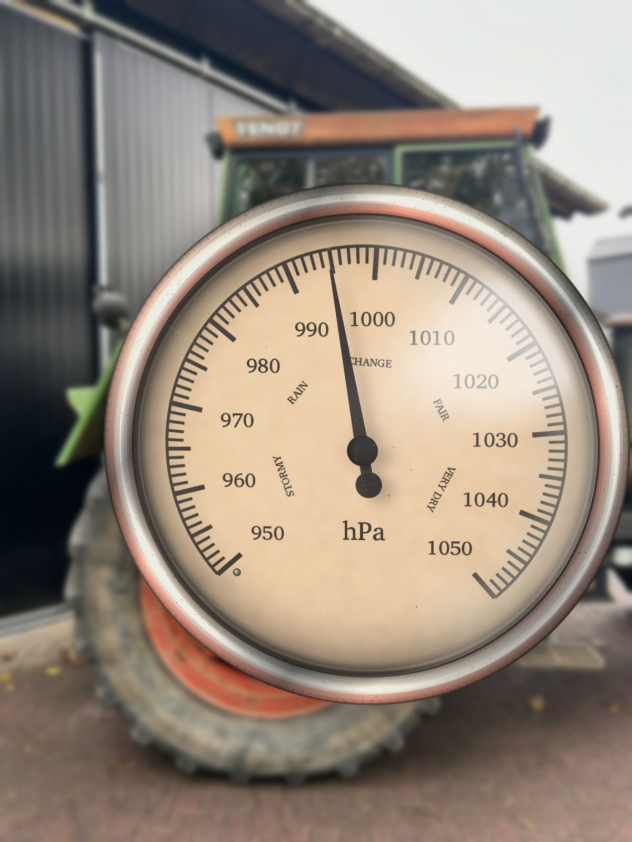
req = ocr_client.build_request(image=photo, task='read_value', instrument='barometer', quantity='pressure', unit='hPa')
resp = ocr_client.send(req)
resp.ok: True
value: 995 hPa
